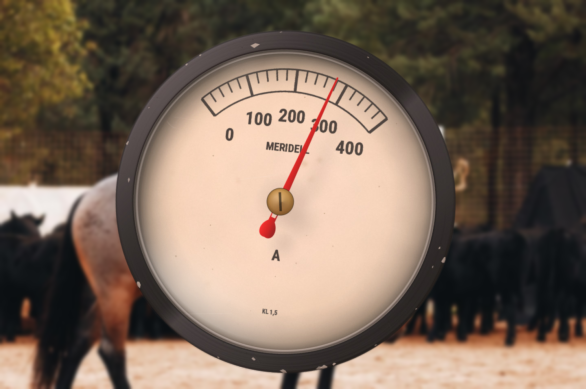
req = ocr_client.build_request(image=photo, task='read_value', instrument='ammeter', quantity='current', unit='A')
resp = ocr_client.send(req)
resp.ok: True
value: 280 A
